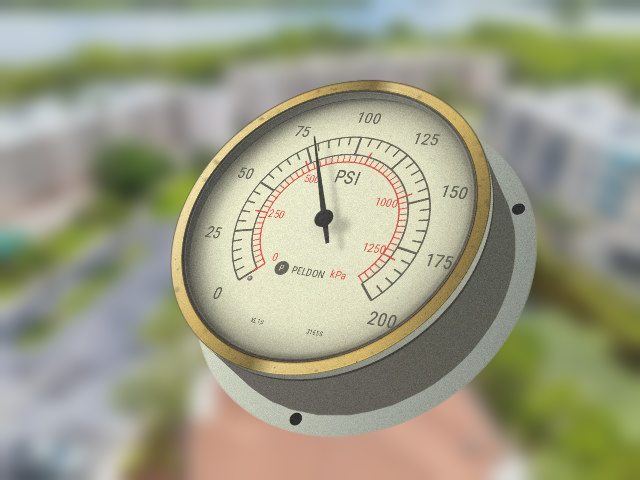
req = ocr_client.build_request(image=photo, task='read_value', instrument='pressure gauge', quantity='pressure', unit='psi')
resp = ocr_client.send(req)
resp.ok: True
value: 80 psi
